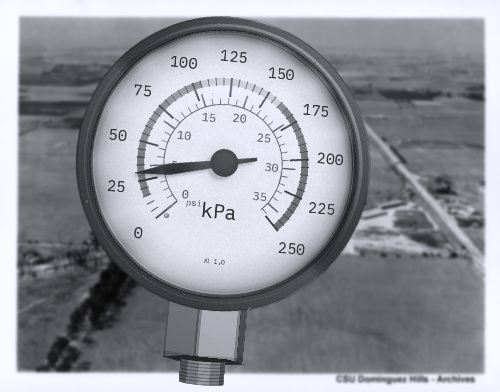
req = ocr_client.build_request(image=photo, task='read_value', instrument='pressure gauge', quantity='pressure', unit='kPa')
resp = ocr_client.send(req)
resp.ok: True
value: 30 kPa
